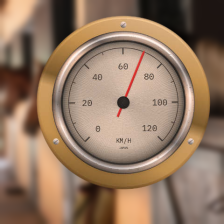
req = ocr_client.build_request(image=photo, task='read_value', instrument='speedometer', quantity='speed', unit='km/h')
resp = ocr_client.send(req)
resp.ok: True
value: 70 km/h
